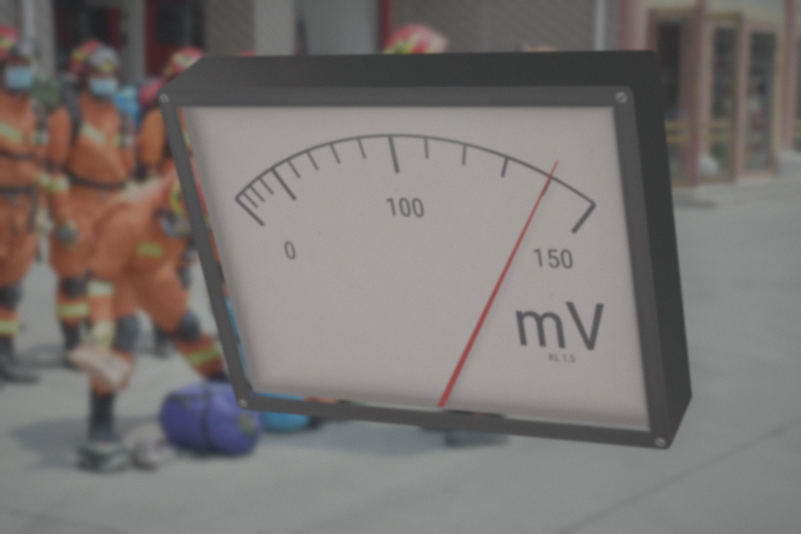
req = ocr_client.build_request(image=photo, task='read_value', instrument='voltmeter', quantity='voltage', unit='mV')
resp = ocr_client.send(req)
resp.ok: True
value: 140 mV
